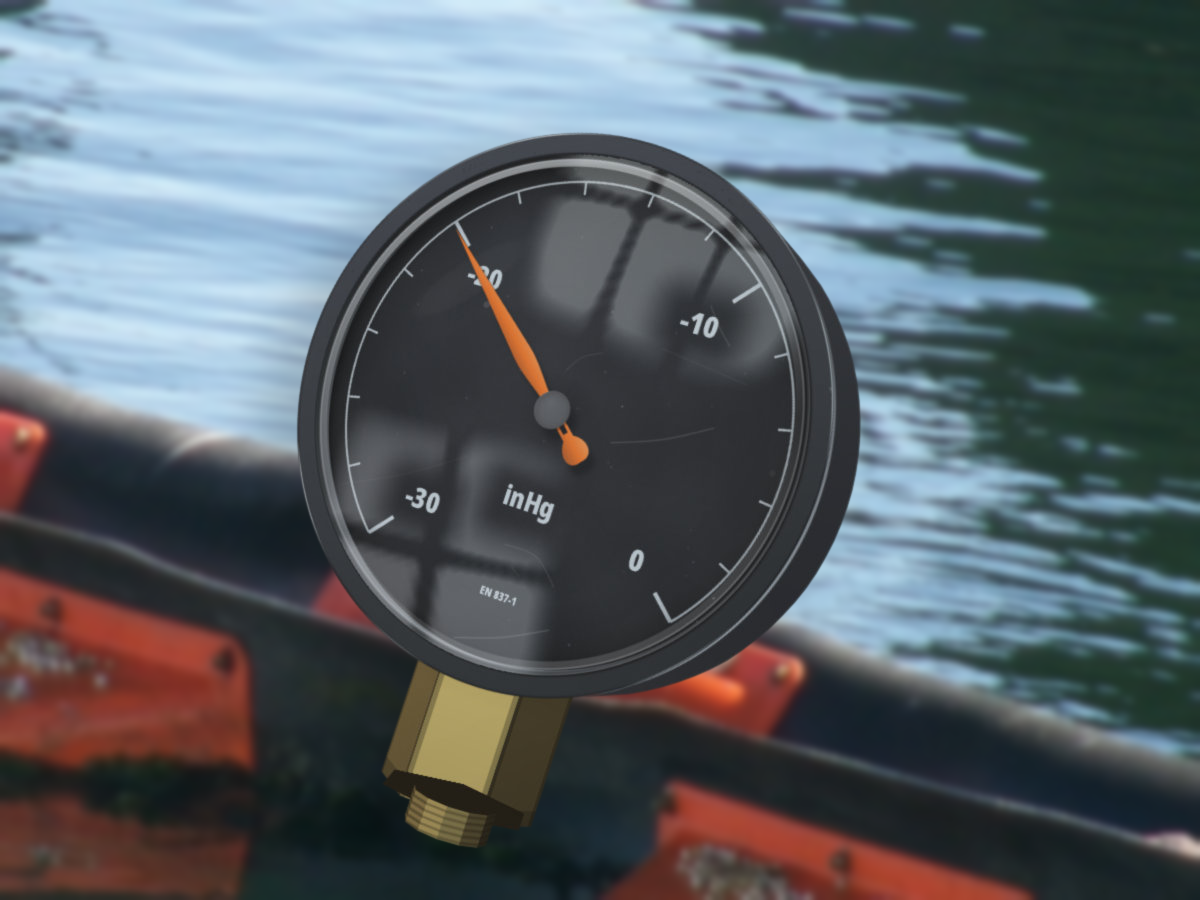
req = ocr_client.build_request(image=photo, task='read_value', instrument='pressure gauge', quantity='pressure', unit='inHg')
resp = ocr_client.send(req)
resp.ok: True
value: -20 inHg
